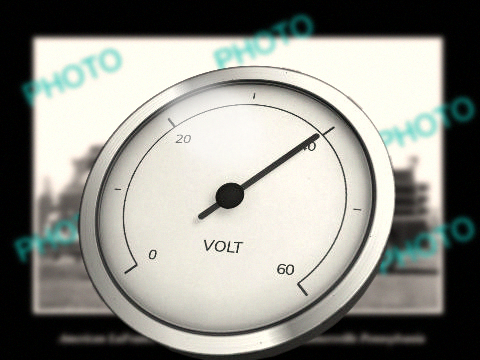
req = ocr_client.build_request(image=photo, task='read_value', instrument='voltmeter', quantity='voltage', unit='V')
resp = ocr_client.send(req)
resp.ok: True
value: 40 V
